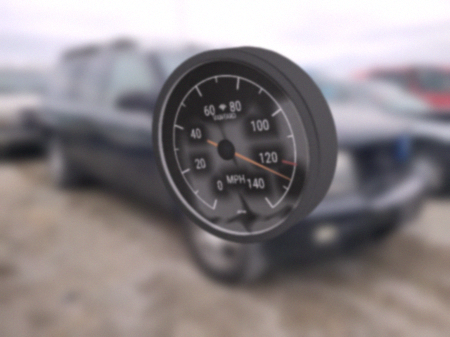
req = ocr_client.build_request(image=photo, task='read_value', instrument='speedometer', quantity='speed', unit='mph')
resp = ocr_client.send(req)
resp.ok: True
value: 125 mph
